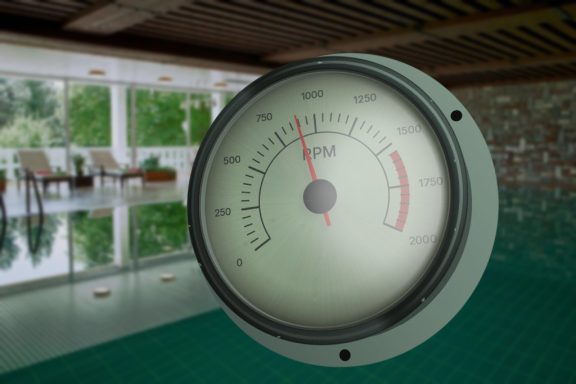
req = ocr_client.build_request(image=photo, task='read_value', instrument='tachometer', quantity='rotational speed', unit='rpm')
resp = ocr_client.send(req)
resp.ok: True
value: 900 rpm
